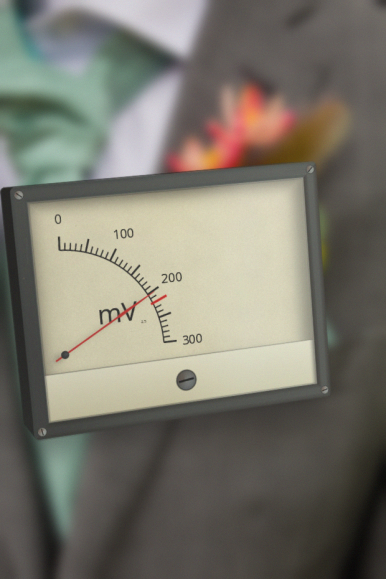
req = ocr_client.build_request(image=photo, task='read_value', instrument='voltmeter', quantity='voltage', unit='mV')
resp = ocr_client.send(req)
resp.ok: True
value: 200 mV
